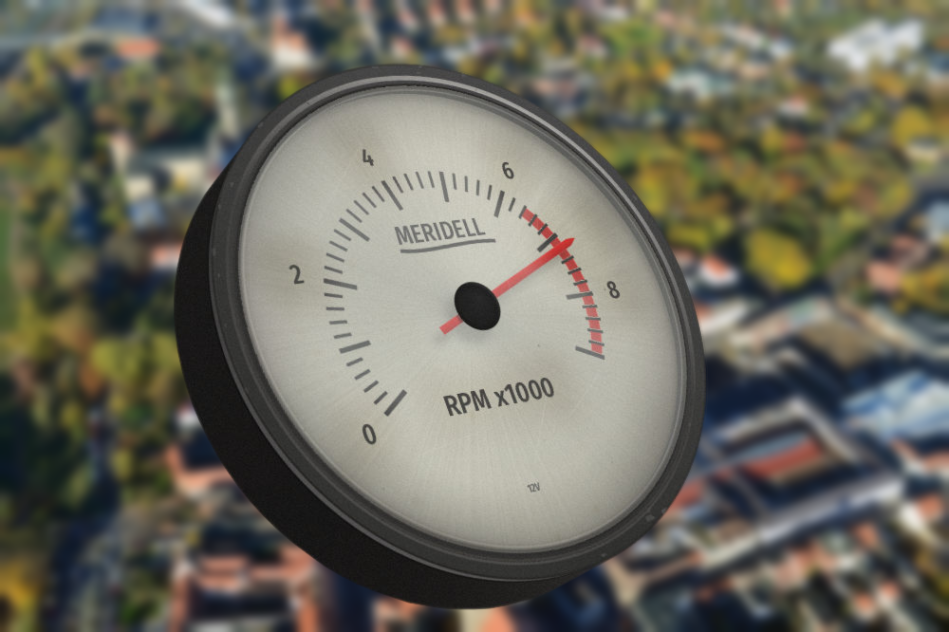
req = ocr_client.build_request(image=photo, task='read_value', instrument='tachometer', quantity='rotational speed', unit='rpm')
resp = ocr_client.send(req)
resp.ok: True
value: 7200 rpm
